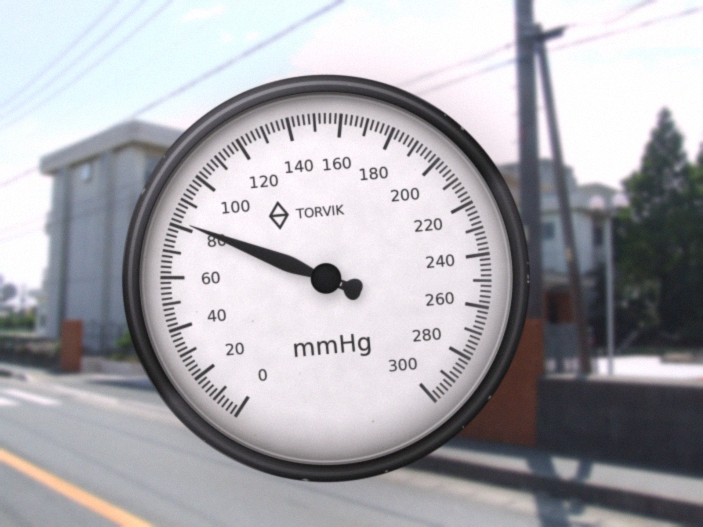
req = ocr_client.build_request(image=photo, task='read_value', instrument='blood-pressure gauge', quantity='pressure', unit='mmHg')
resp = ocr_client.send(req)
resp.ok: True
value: 82 mmHg
